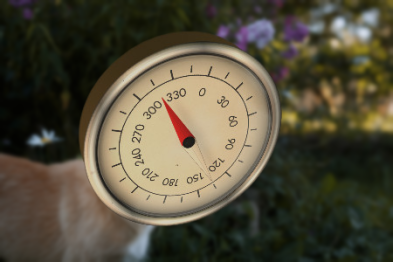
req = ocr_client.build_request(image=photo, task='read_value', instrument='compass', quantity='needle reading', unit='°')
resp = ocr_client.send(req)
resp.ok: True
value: 315 °
